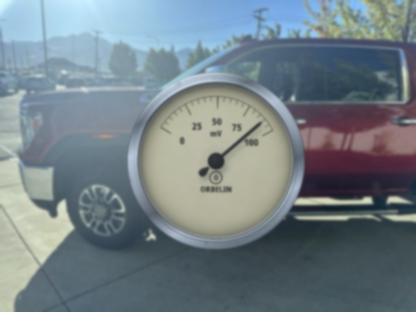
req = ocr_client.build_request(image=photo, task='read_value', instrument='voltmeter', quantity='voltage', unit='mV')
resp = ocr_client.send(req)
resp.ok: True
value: 90 mV
